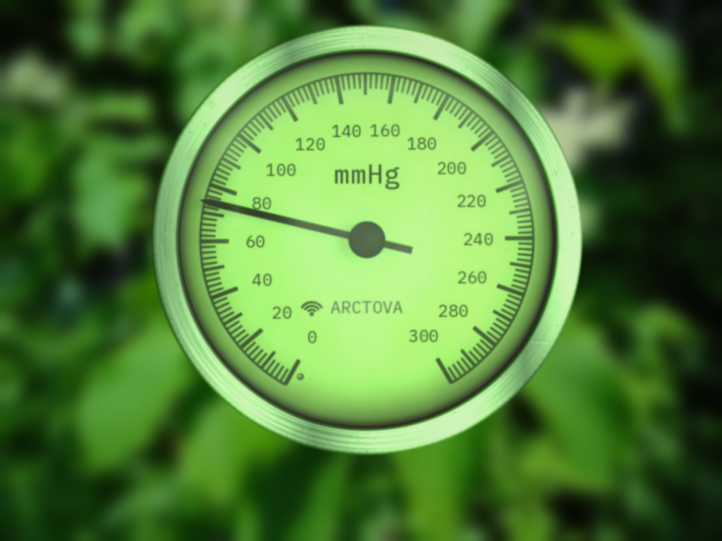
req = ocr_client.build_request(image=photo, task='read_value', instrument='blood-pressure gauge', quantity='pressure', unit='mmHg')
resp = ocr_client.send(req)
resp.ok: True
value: 74 mmHg
